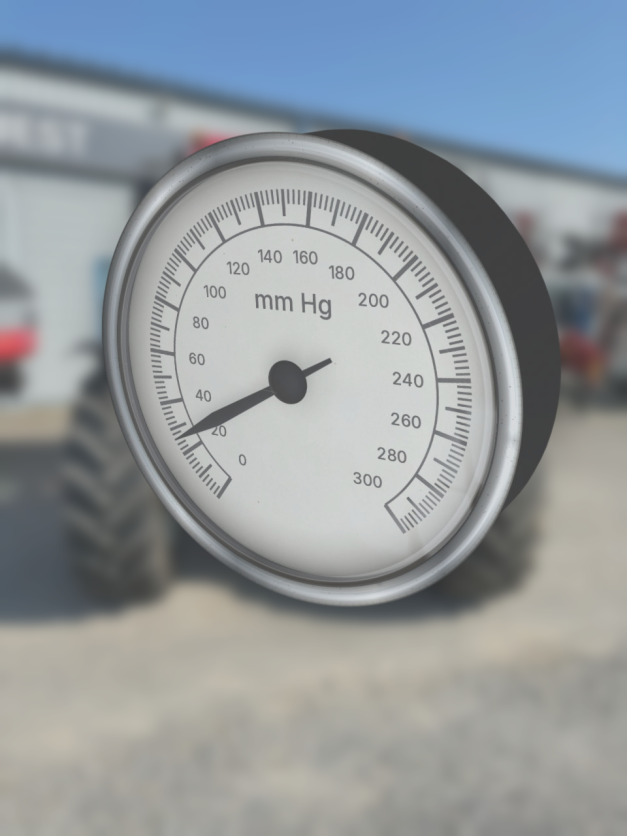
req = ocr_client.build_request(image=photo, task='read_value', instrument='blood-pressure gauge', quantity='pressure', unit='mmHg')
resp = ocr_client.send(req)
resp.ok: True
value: 26 mmHg
